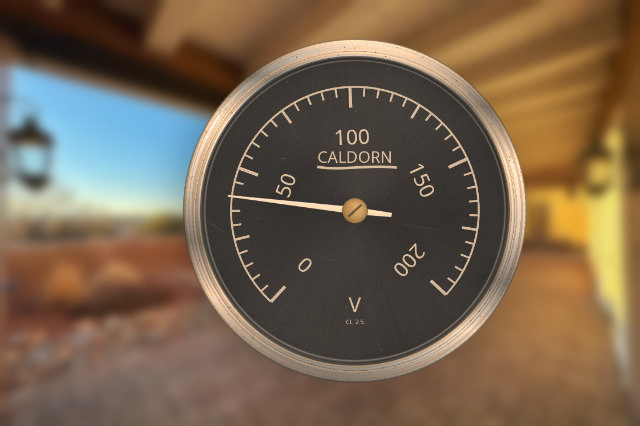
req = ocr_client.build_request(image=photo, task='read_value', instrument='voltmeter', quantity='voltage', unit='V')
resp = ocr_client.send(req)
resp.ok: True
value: 40 V
